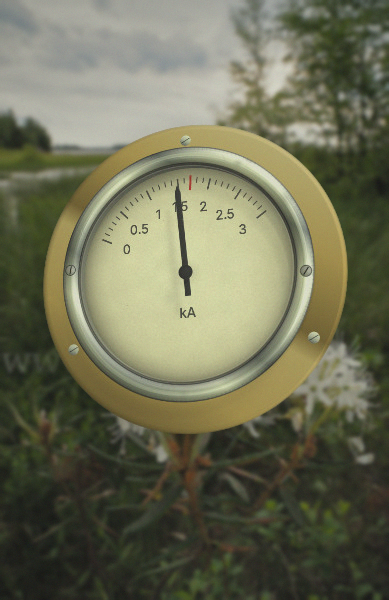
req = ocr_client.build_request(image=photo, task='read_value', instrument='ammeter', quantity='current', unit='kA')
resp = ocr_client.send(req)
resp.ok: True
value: 1.5 kA
